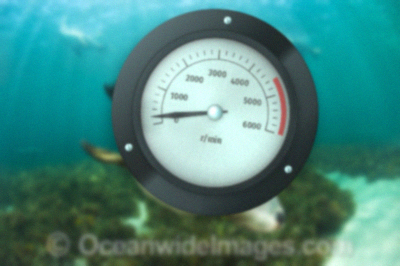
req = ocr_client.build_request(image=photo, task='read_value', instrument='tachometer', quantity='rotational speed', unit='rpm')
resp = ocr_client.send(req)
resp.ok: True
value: 200 rpm
